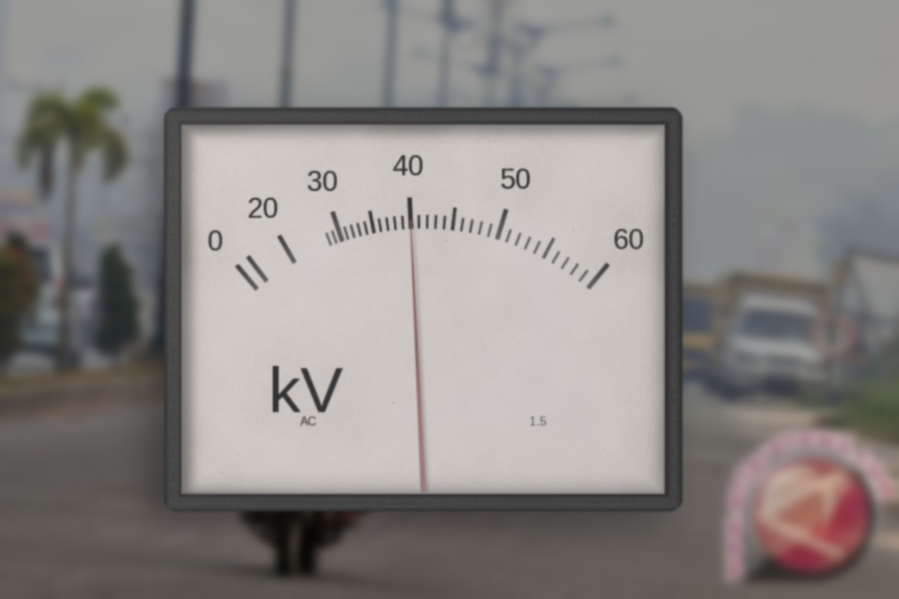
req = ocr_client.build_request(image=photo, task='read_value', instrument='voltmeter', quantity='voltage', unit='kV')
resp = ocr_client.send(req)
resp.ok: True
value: 40 kV
